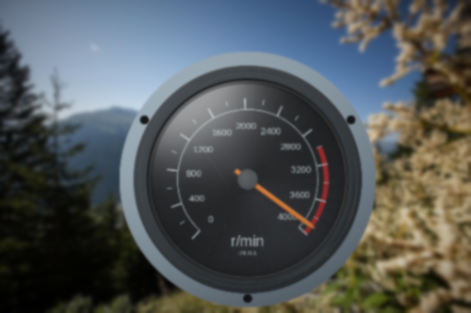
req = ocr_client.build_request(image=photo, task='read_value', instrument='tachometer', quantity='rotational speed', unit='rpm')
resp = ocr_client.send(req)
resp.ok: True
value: 3900 rpm
